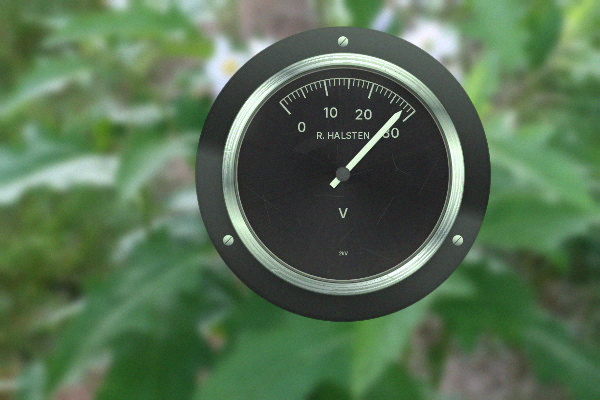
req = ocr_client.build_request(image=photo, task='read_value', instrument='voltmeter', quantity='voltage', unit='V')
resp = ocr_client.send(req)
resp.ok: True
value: 28 V
